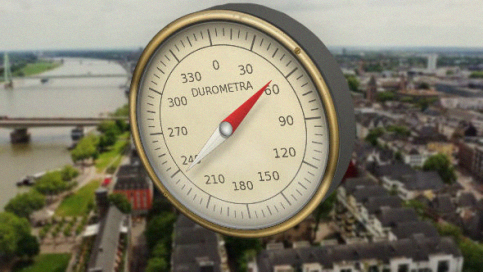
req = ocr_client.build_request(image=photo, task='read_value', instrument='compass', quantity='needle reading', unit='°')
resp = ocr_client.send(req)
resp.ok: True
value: 55 °
